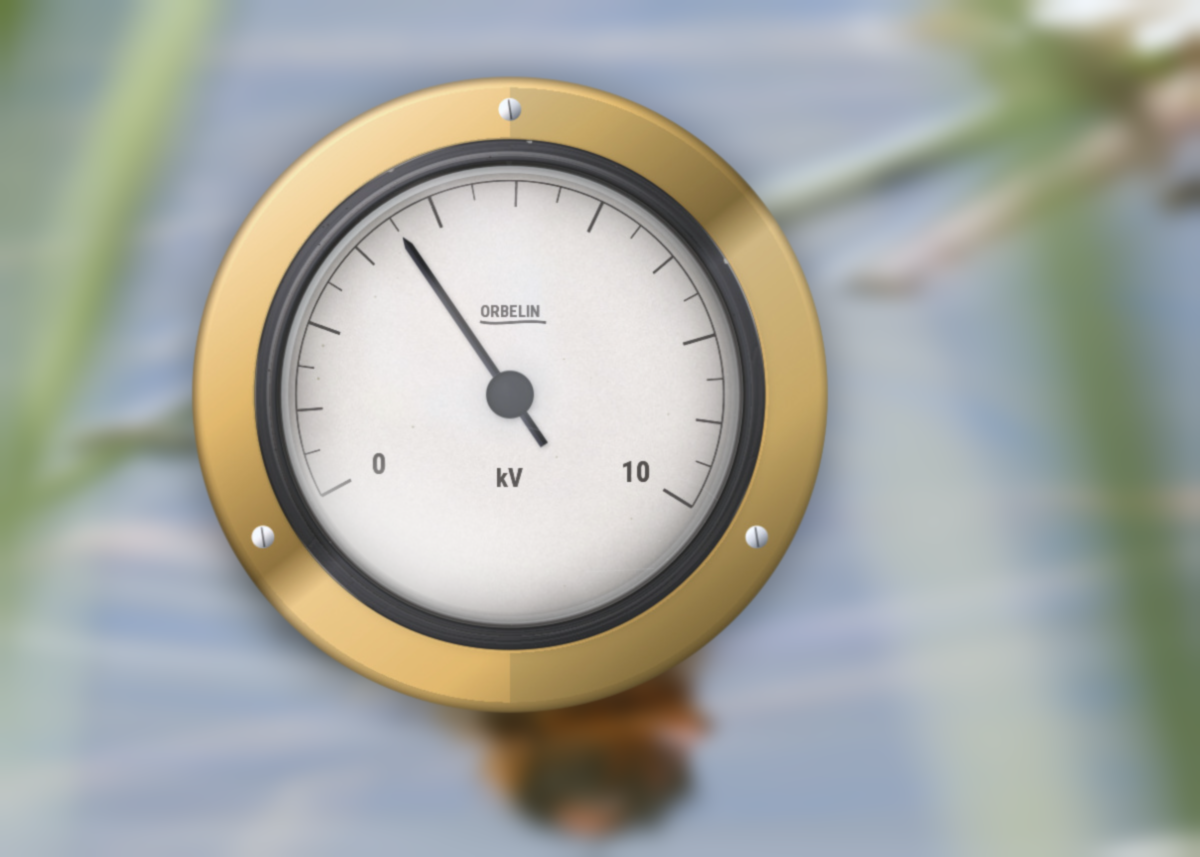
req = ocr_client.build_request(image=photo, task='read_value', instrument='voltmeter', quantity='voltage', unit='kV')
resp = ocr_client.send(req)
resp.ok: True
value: 3.5 kV
